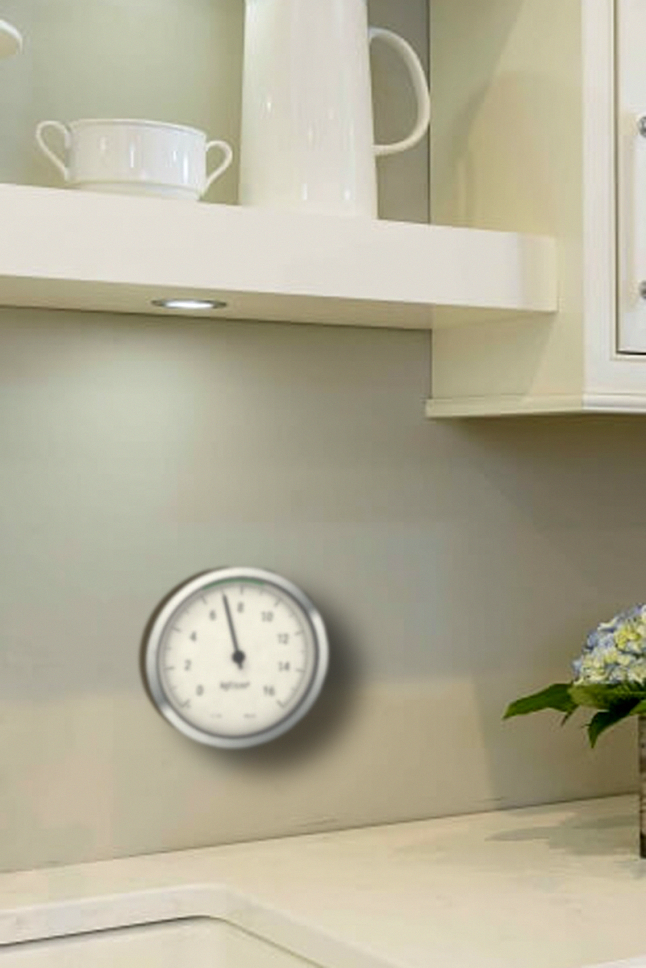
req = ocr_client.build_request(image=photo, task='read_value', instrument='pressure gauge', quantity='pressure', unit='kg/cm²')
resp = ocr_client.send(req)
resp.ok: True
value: 7 kg/cm²
